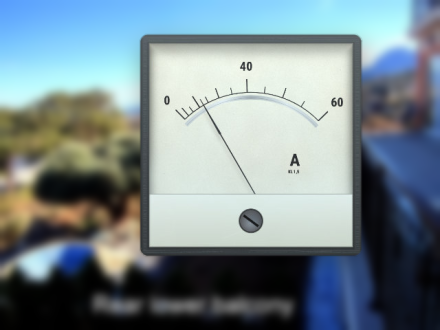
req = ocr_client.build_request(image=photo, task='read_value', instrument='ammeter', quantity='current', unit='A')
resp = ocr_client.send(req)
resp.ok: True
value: 22.5 A
